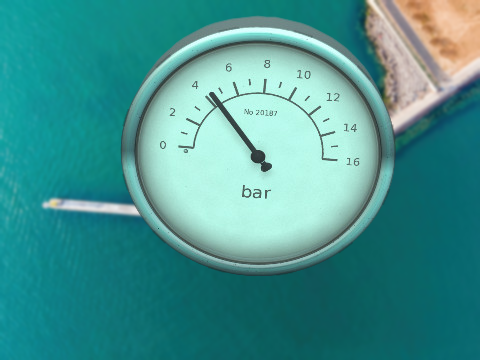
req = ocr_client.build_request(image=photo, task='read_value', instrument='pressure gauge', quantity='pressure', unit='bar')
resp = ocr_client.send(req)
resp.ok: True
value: 4.5 bar
